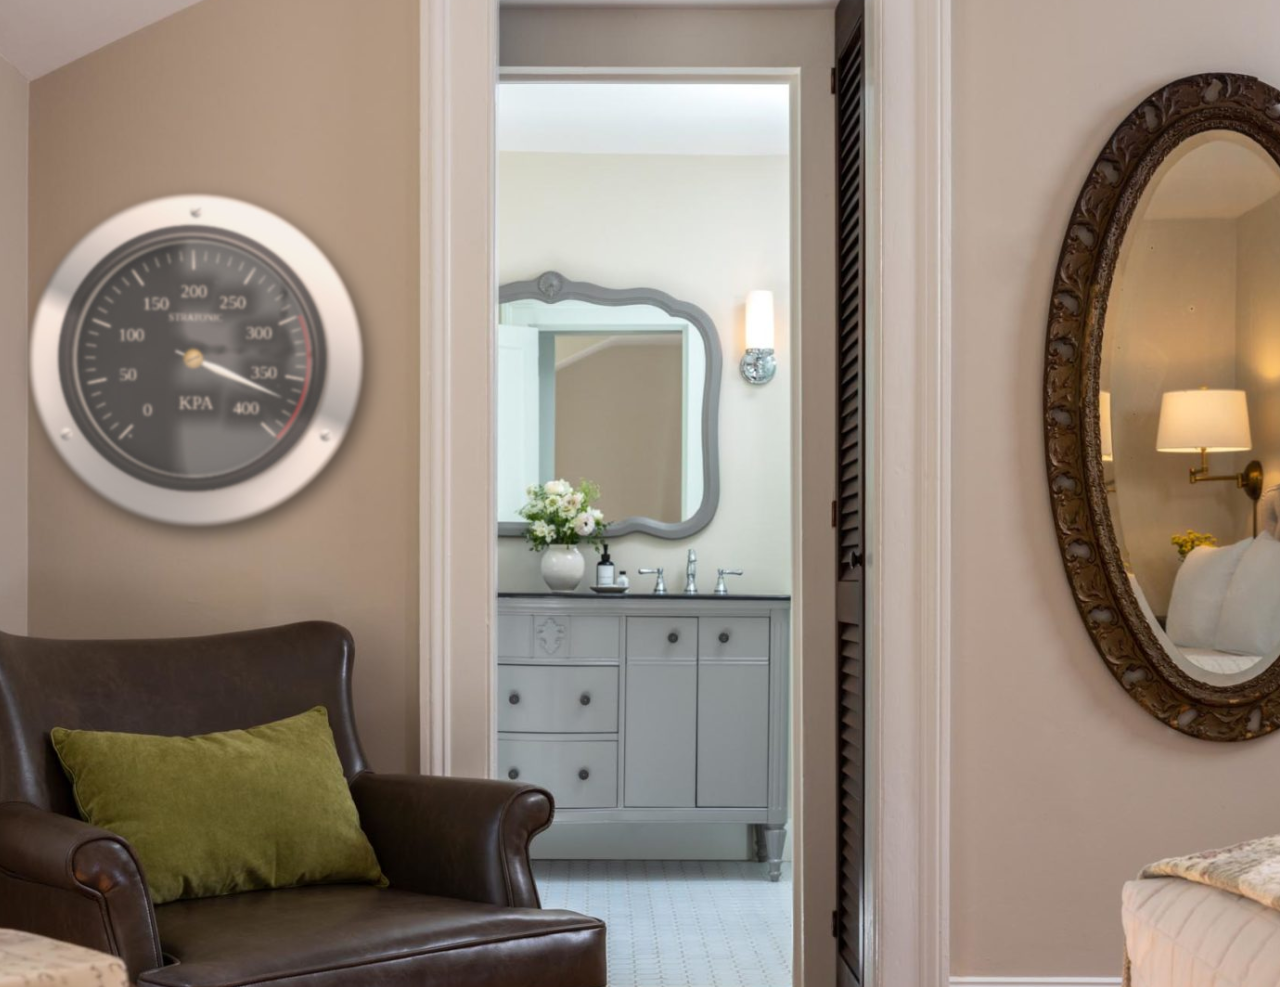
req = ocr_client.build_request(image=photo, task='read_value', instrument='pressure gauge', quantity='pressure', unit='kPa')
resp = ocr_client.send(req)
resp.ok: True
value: 370 kPa
